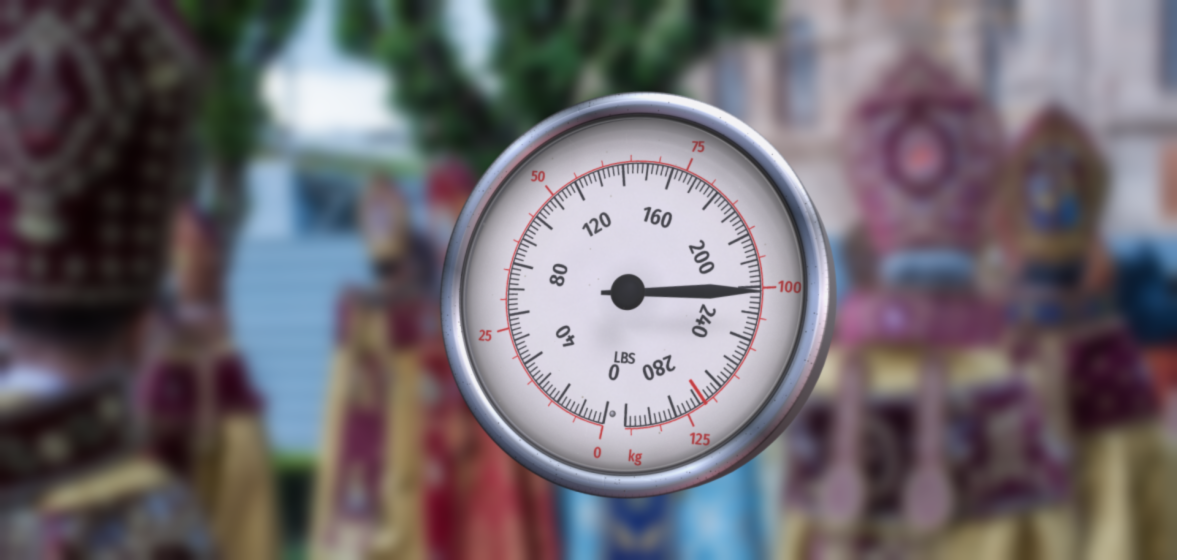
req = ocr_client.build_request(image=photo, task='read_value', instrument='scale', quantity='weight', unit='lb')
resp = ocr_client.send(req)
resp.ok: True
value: 222 lb
